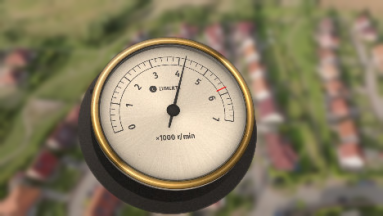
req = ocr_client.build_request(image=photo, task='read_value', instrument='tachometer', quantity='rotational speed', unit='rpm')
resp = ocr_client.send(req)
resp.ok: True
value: 4200 rpm
